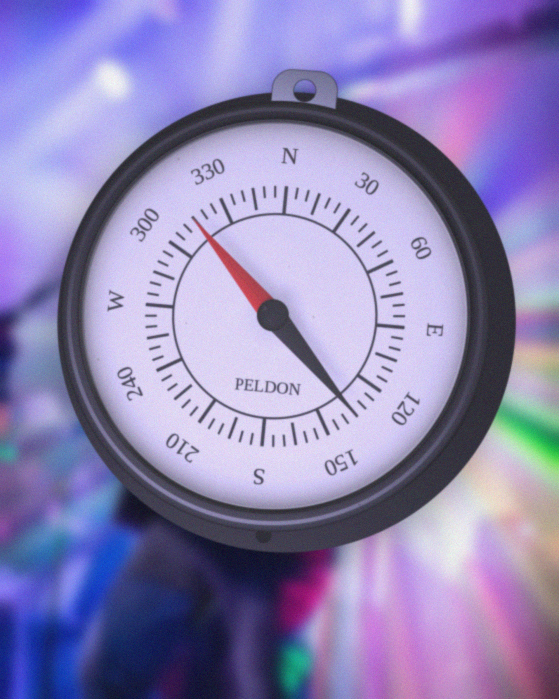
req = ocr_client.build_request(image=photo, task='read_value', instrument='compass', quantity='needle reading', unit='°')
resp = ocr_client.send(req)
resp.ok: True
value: 315 °
